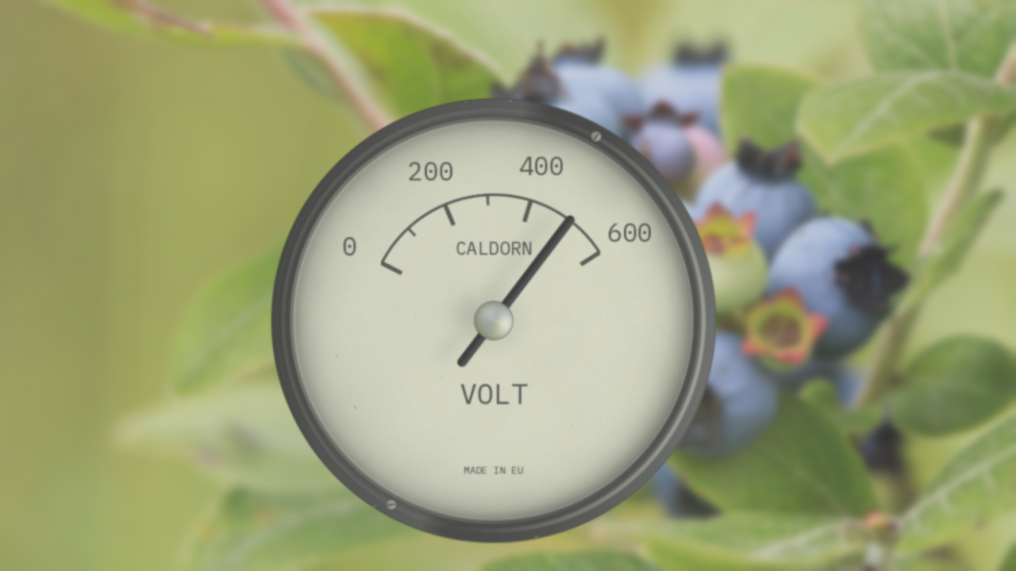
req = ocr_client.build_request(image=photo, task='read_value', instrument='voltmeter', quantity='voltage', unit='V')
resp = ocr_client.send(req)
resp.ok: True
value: 500 V
